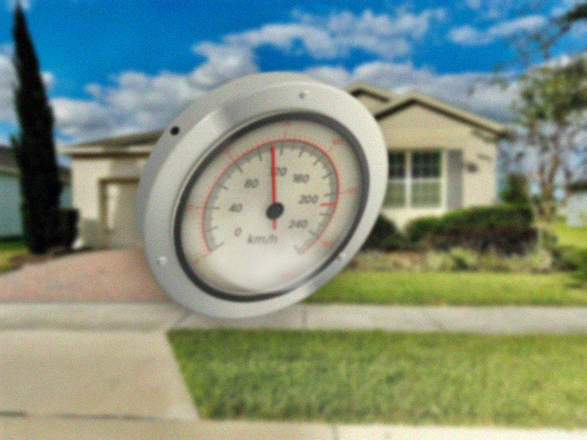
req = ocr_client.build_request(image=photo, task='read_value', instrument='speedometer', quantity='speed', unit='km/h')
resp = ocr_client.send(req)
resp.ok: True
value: 110 km/h
